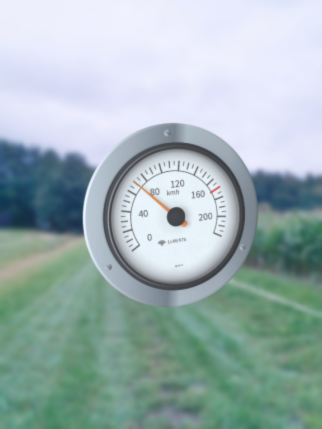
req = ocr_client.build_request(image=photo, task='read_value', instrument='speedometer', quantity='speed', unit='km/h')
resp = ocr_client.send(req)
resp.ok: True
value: 70 km/h
